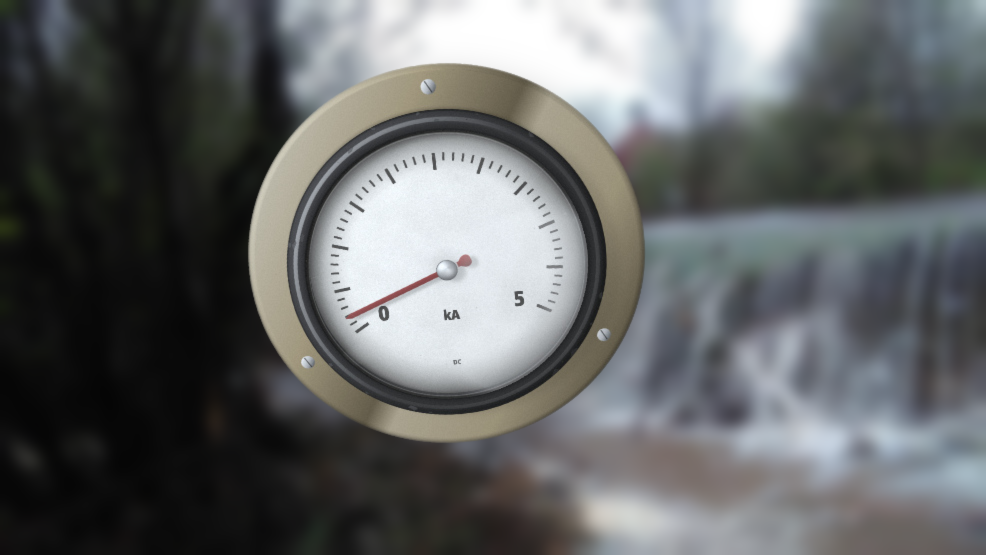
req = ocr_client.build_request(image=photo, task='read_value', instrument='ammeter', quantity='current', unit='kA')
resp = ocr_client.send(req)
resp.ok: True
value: 0.2 kA
